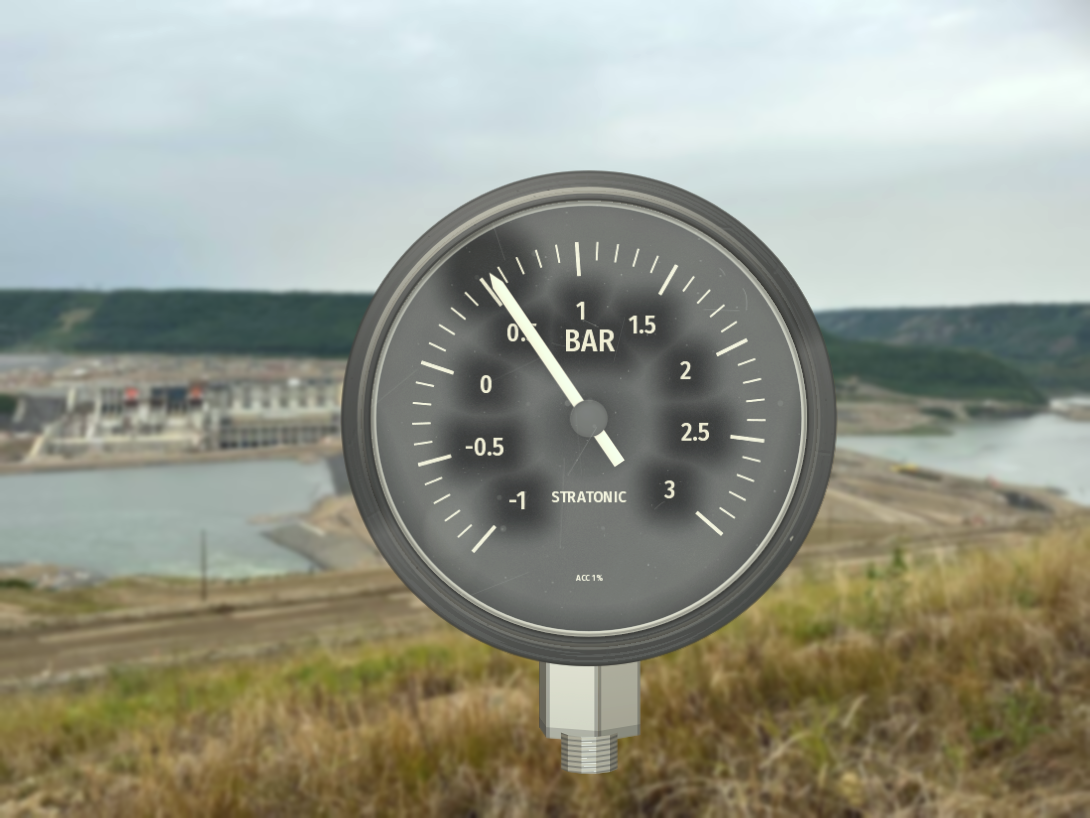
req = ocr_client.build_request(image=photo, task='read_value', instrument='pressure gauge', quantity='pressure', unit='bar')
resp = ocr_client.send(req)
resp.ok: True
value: 0.55 bar
